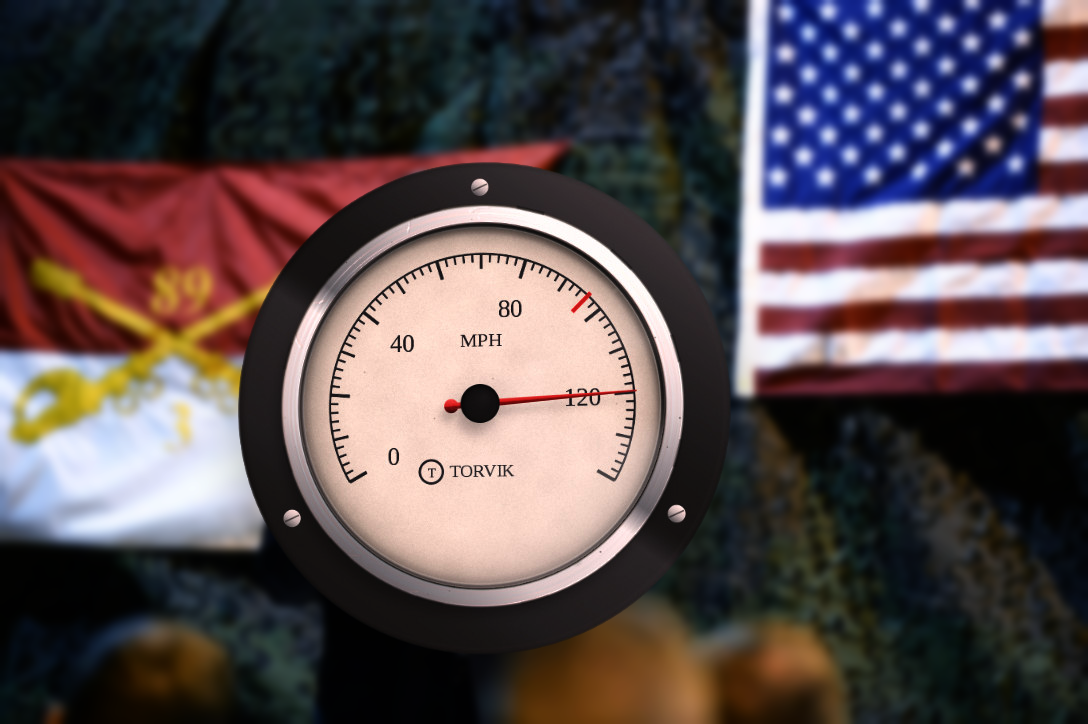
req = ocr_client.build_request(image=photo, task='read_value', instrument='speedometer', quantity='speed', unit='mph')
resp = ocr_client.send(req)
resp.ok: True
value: 120 mph
